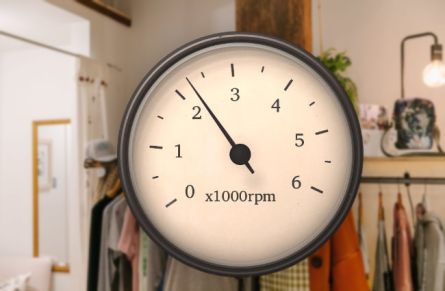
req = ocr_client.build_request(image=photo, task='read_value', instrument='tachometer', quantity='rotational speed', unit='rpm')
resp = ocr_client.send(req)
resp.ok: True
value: 2250 rpm
